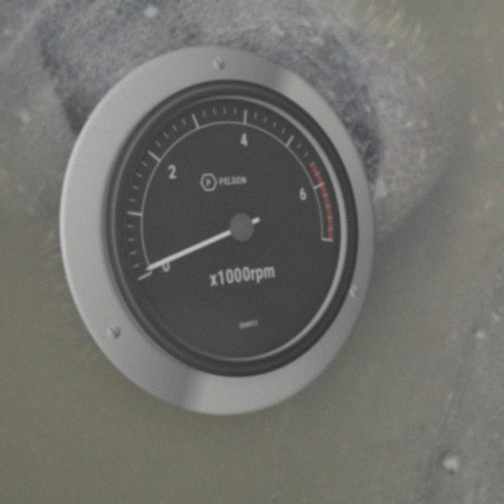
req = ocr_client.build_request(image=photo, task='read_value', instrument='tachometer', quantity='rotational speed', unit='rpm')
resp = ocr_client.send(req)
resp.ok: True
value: 100 rpm
